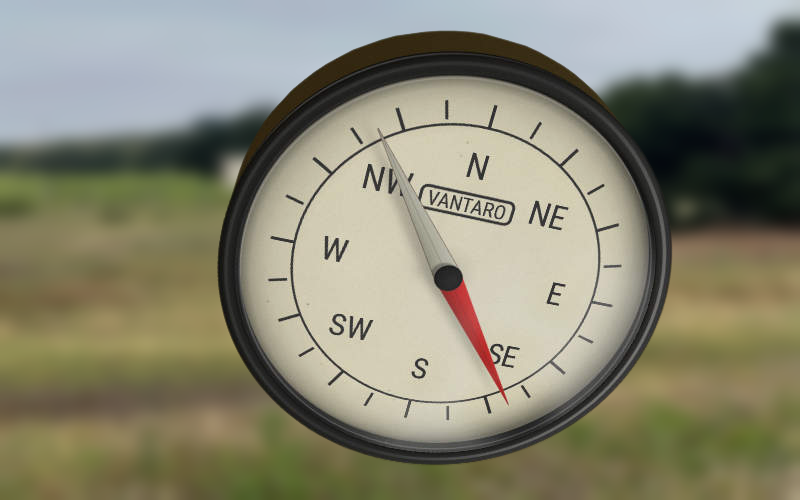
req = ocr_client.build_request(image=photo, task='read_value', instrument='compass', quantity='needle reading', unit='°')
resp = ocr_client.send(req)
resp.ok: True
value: 142.5 °
